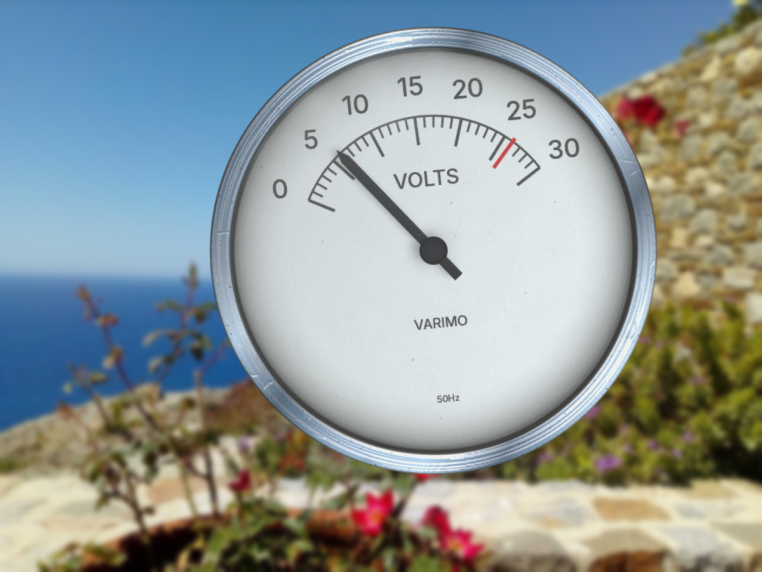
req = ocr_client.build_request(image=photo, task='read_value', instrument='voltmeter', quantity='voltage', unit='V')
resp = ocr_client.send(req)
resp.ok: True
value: 6 V
